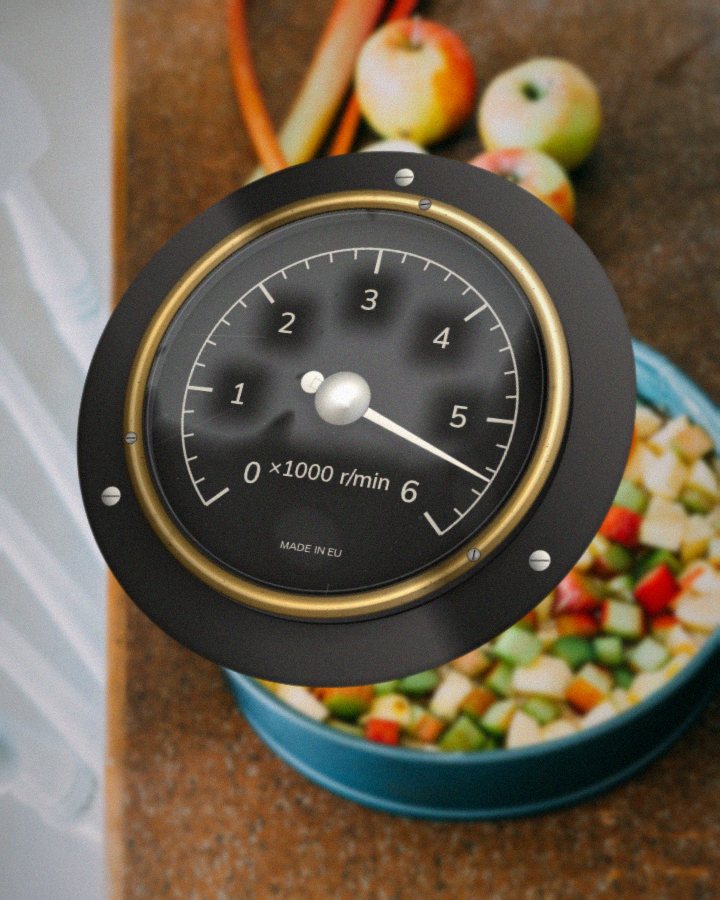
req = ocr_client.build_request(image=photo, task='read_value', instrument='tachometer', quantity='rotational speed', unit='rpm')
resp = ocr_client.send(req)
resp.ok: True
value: 5500 rpm
